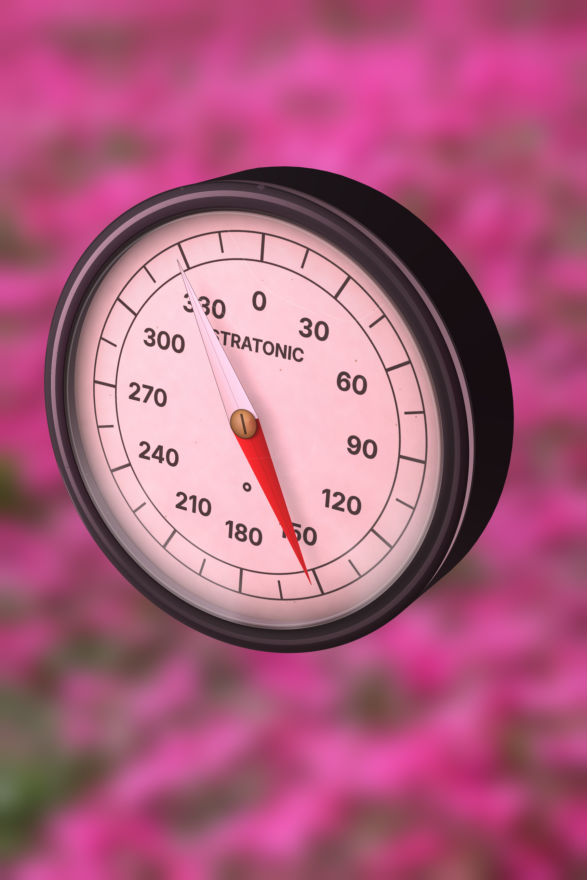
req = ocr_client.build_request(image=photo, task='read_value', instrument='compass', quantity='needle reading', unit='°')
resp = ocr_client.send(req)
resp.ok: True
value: 150 °
